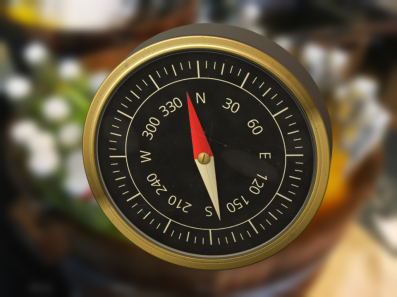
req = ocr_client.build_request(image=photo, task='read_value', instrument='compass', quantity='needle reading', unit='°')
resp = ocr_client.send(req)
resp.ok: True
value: 350 °
